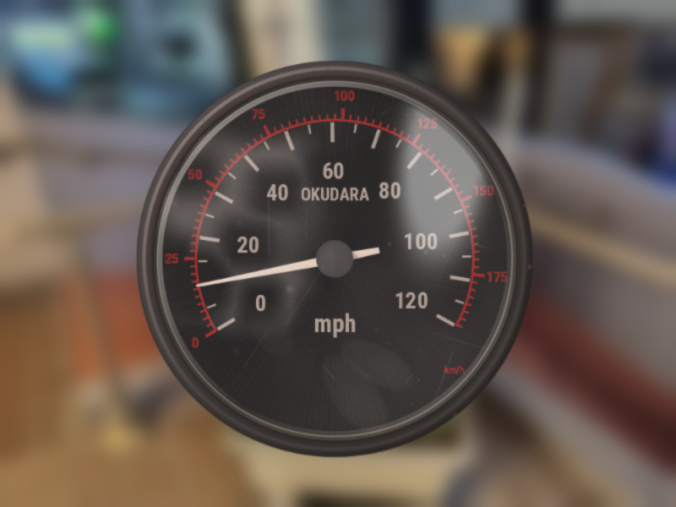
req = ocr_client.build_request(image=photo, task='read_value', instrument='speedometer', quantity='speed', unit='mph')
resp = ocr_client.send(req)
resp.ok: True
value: 10 mph
